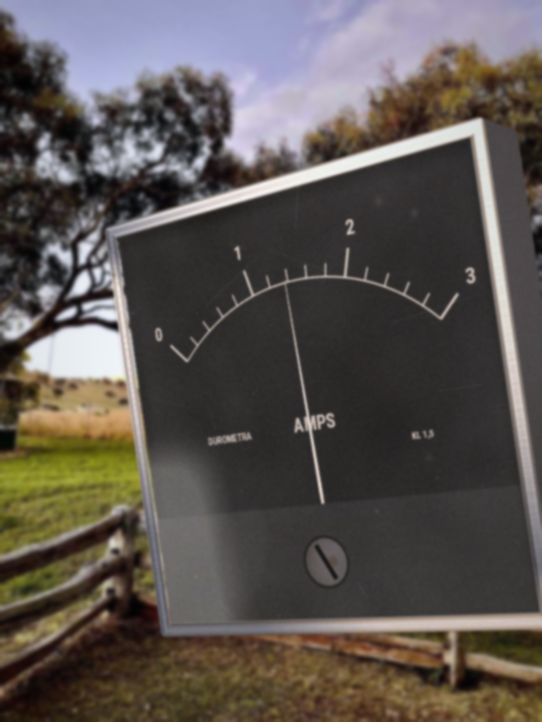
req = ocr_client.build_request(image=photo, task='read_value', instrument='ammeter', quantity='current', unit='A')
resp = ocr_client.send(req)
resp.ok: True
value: 1.4 A
